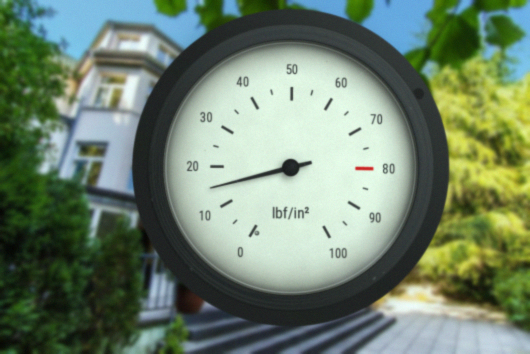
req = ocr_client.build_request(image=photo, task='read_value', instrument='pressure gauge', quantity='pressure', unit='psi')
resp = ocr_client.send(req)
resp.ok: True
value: 15 psi
